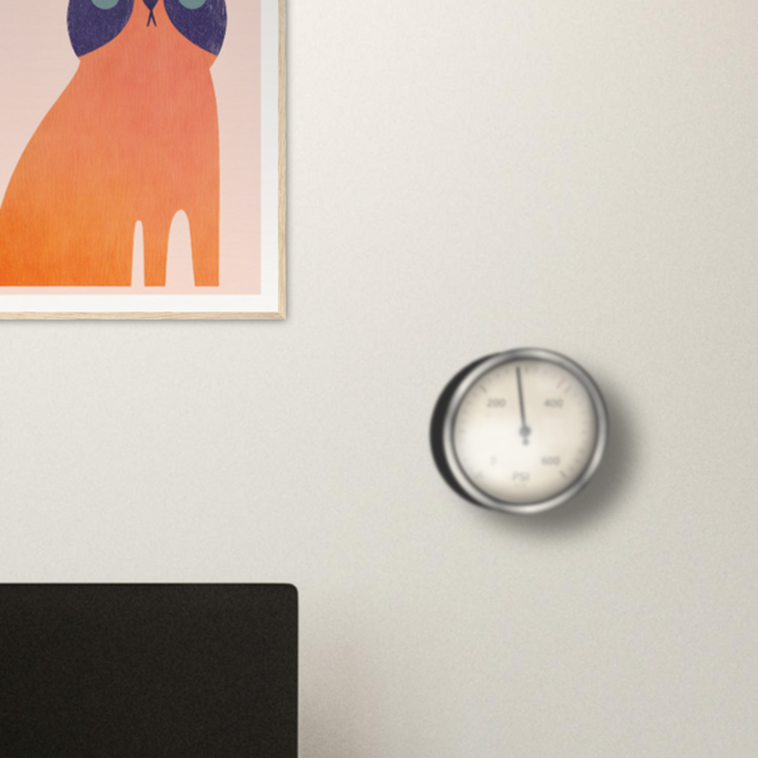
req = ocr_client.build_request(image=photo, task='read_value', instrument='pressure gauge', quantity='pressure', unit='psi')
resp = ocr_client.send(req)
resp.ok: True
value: 280 psi
